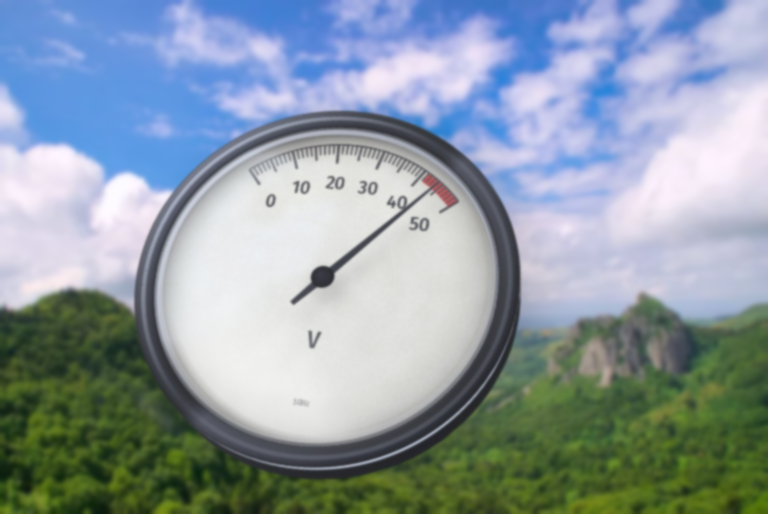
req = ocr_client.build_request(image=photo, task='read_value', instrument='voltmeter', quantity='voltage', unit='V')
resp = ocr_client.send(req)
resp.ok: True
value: 45 V
